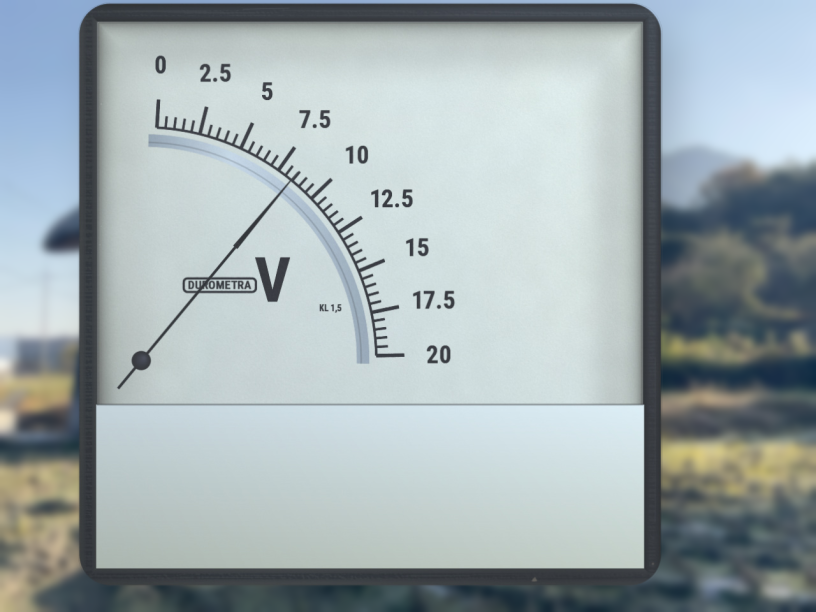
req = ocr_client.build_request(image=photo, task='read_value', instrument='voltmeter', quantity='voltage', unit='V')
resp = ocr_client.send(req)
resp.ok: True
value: 8.5 V
